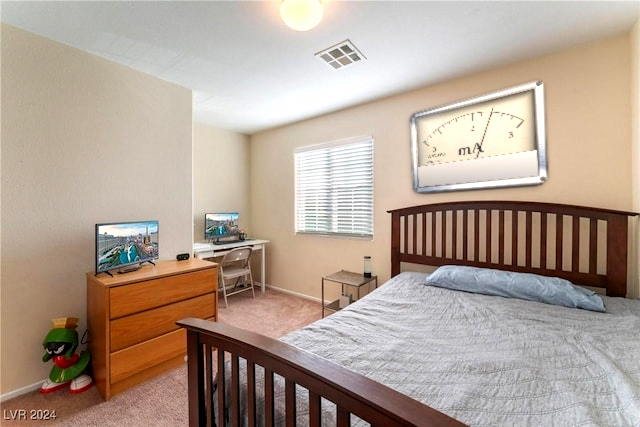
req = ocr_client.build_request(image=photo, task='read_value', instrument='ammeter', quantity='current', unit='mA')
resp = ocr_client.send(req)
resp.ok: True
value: 2.4 mA
